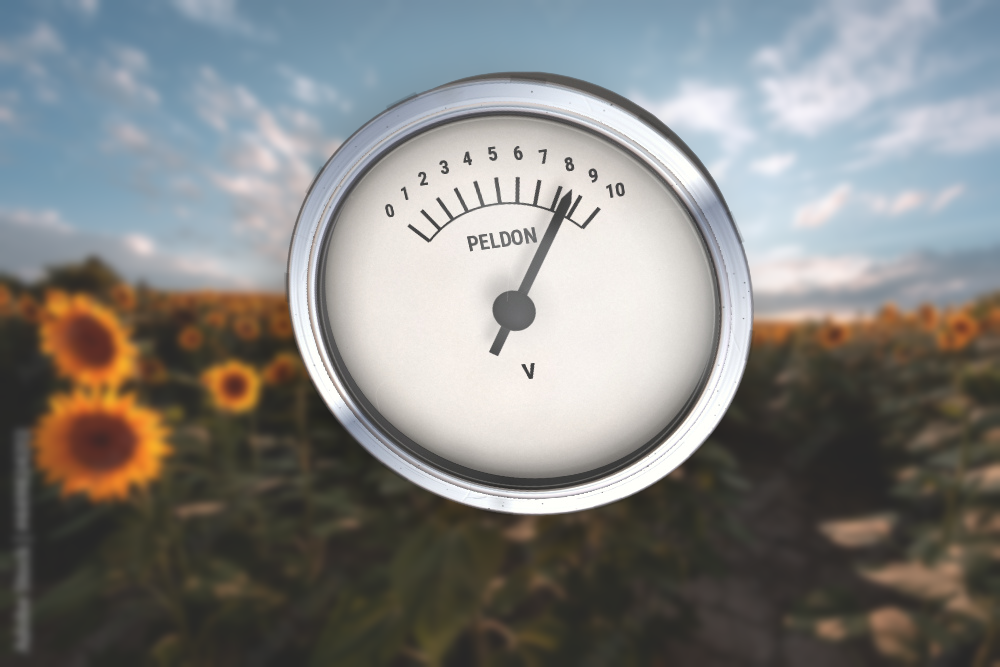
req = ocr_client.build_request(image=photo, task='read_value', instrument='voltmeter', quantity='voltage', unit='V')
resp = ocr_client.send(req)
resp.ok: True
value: 8.5 V
